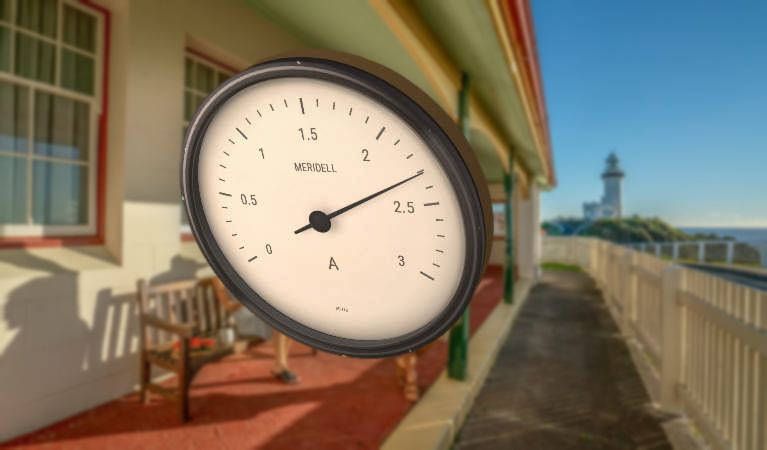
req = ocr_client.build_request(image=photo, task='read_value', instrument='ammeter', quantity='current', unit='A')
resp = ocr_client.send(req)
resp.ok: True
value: 2.3 A
